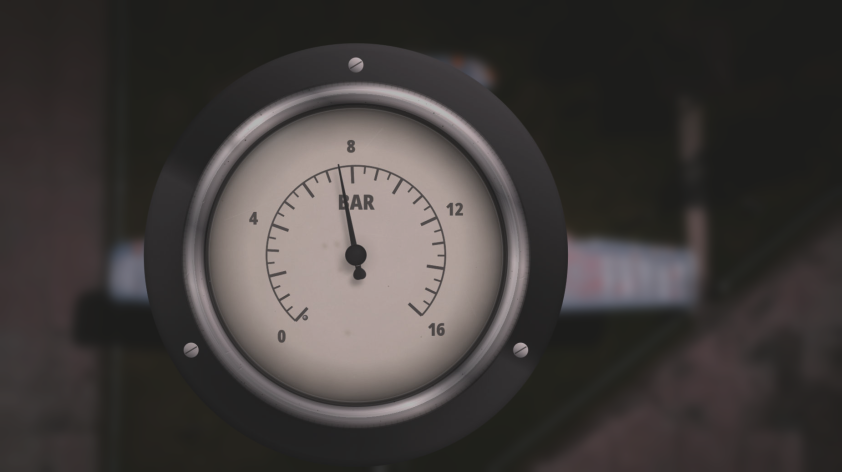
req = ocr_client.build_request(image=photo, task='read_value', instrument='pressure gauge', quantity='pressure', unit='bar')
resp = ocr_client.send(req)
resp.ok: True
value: 7.5 bar
